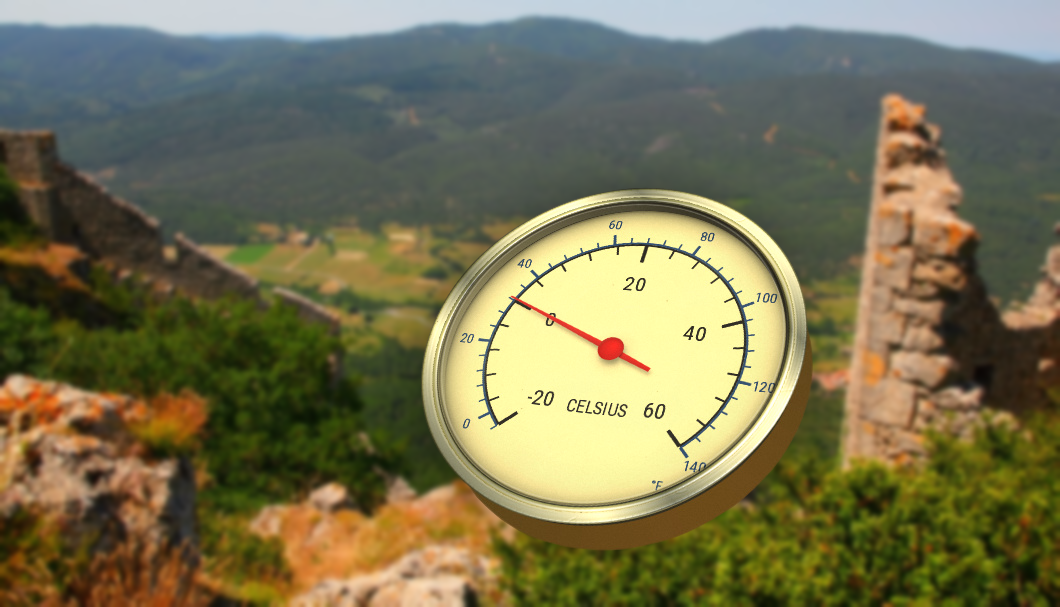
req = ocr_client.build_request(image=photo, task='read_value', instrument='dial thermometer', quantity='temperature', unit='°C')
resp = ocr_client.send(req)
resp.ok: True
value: 0 °C
